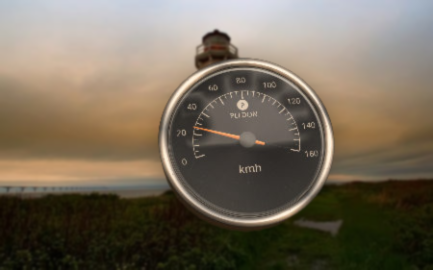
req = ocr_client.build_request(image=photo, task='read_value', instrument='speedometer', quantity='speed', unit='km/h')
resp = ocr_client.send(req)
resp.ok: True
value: 25 km/h
